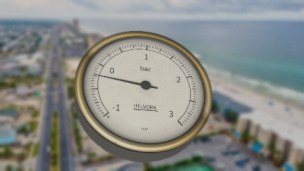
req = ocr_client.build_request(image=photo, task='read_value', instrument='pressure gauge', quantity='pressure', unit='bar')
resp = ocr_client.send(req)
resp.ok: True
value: -0.25 bar
